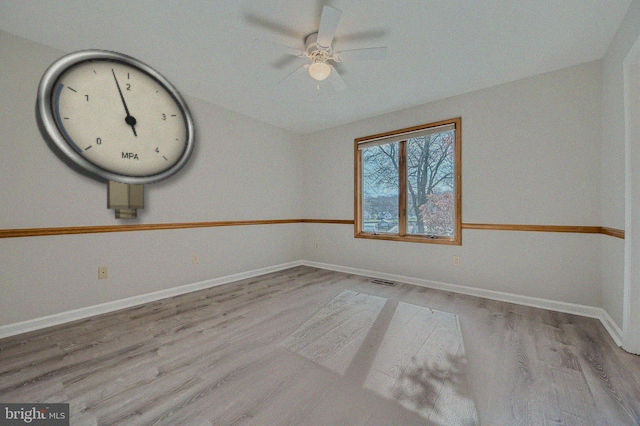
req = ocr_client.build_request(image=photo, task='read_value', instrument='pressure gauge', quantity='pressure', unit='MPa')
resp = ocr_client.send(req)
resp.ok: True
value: 1.75 MPa
